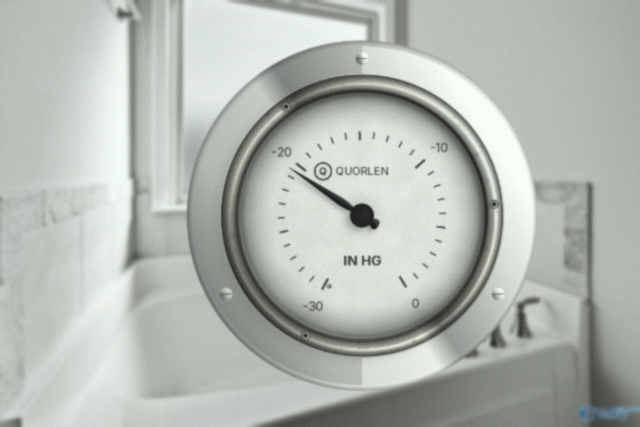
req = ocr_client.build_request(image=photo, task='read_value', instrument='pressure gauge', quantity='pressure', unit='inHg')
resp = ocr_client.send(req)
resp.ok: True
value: -20.5 inHg
